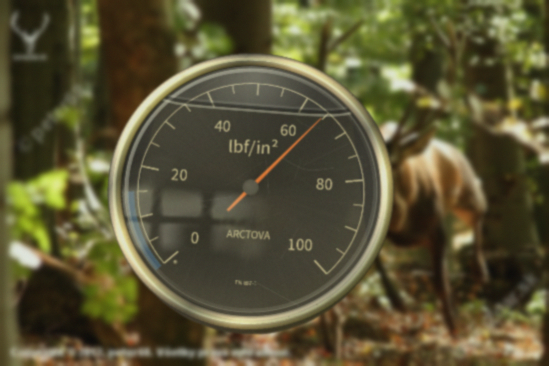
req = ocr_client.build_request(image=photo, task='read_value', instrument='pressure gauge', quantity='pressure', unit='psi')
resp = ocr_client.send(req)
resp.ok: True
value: 65 psi
